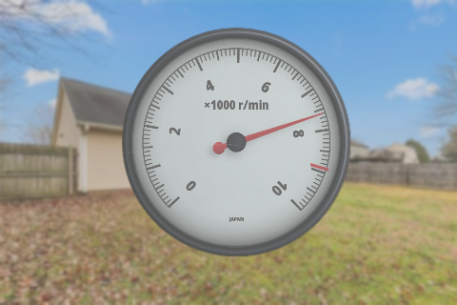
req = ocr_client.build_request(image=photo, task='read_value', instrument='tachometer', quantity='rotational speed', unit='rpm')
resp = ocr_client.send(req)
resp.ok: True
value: 7600 rpm
